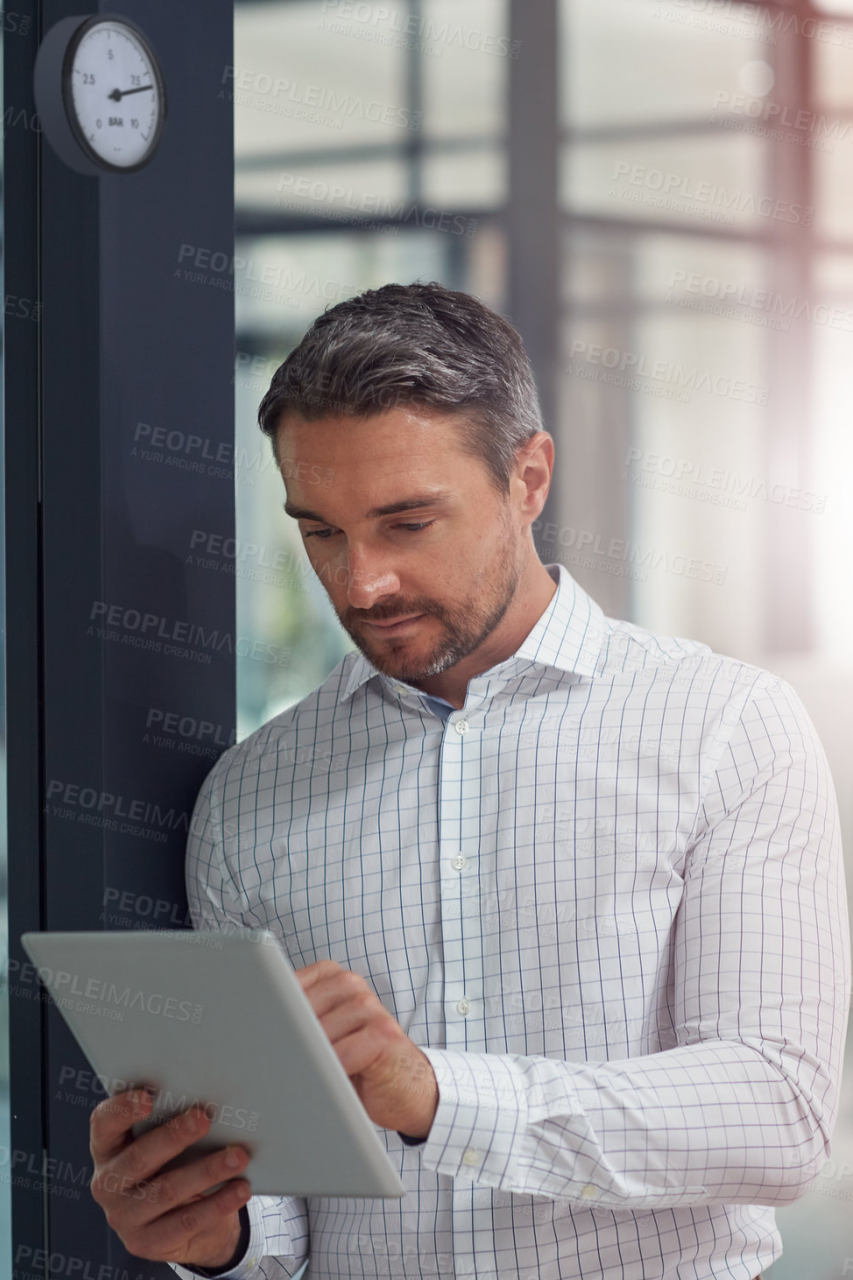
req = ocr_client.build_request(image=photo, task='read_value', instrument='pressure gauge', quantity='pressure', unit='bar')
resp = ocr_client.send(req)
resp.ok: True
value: 8 bar
